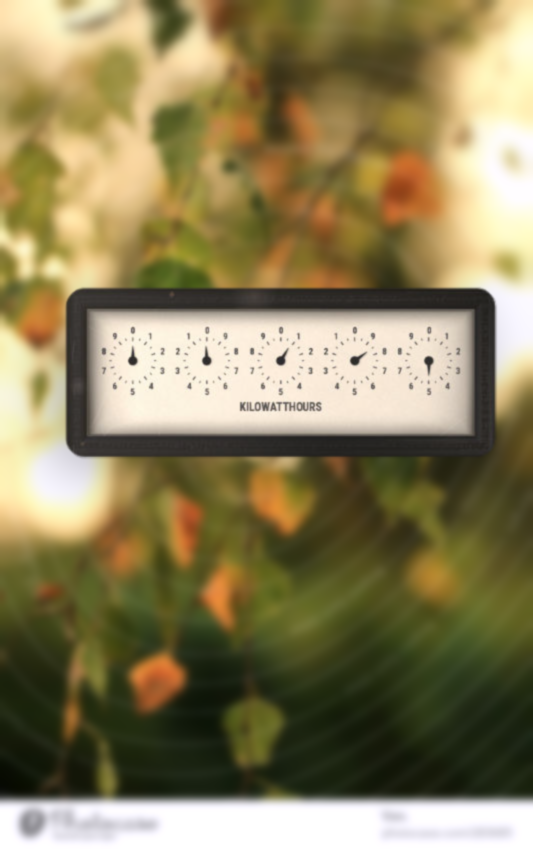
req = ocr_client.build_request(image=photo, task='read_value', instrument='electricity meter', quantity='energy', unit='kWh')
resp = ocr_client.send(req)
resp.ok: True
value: 85 kWh
